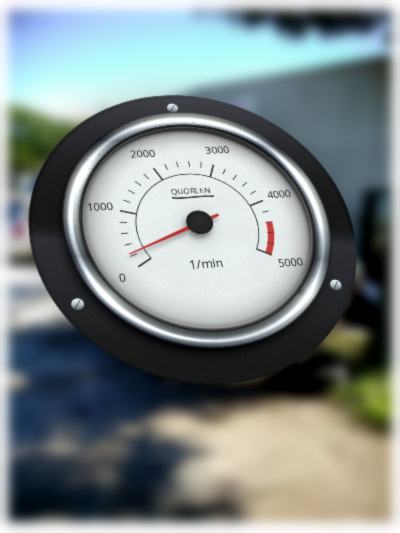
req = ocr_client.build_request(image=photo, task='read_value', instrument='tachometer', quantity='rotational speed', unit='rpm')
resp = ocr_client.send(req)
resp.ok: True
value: 200 rpm
